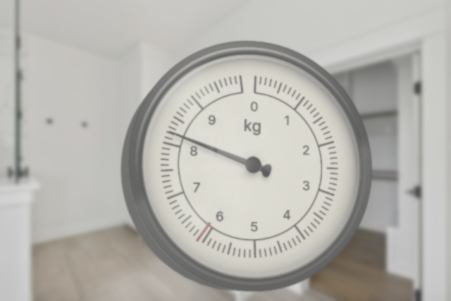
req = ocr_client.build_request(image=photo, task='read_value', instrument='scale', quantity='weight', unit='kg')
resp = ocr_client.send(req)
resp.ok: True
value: 8.2 kg
